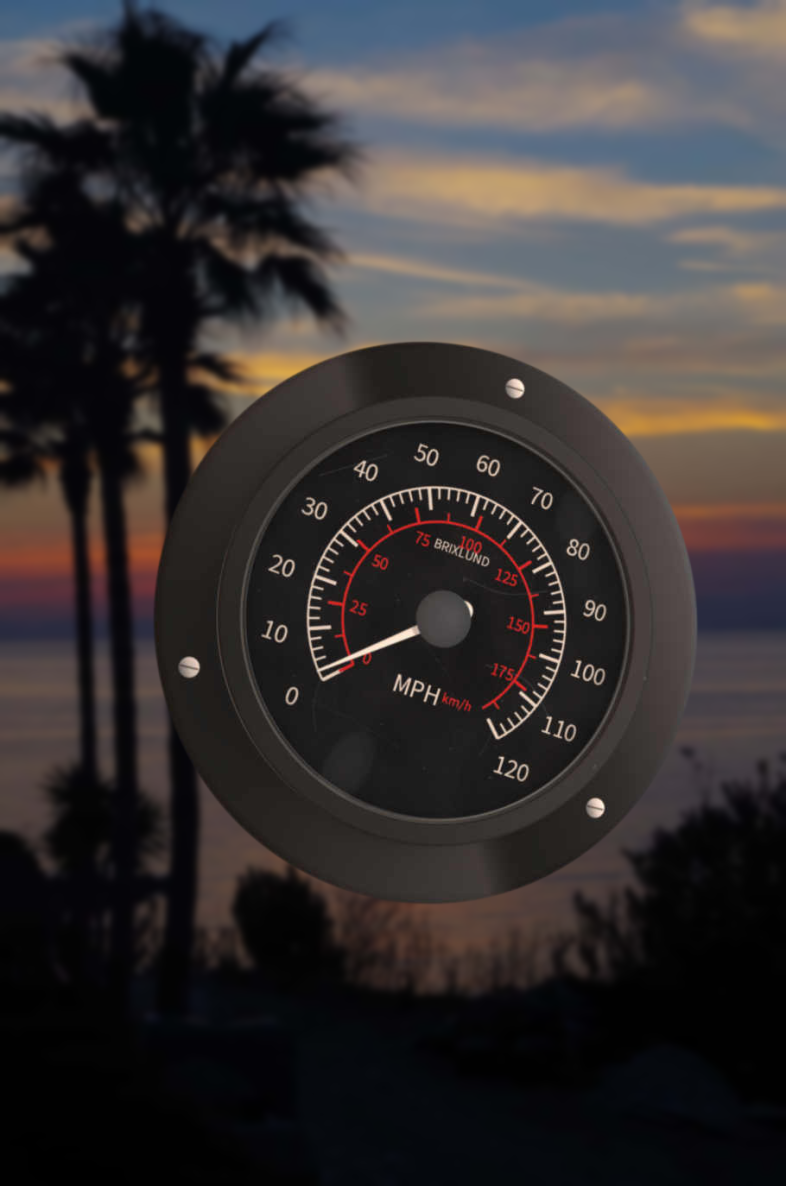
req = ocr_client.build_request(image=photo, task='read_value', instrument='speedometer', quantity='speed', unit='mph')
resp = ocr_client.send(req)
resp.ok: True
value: 2 mph
